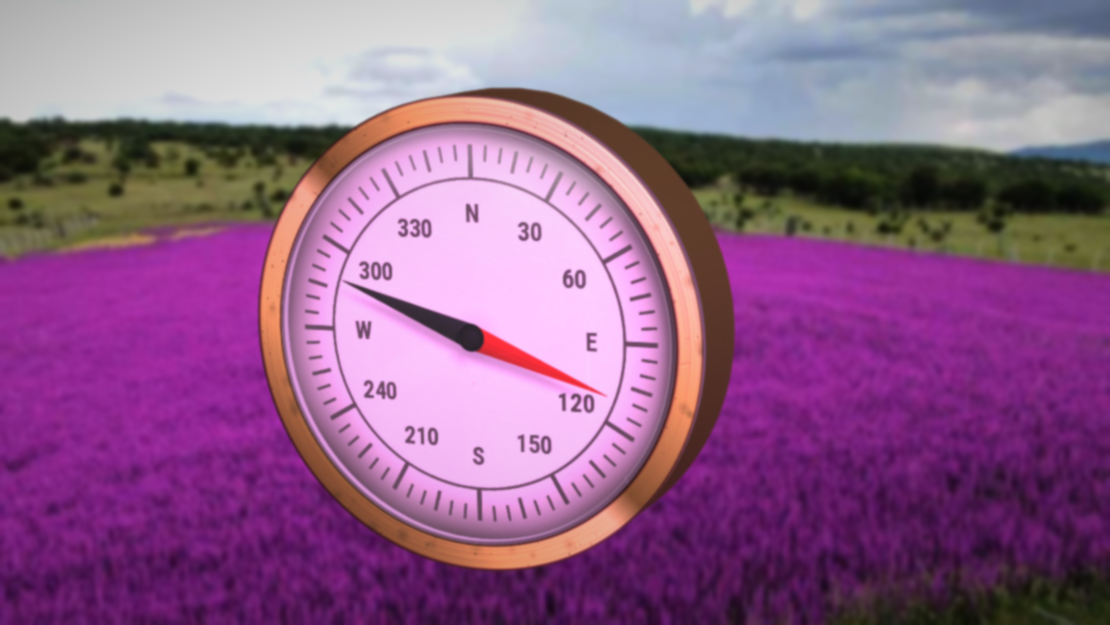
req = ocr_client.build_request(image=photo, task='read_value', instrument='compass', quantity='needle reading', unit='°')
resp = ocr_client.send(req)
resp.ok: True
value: 110 °
